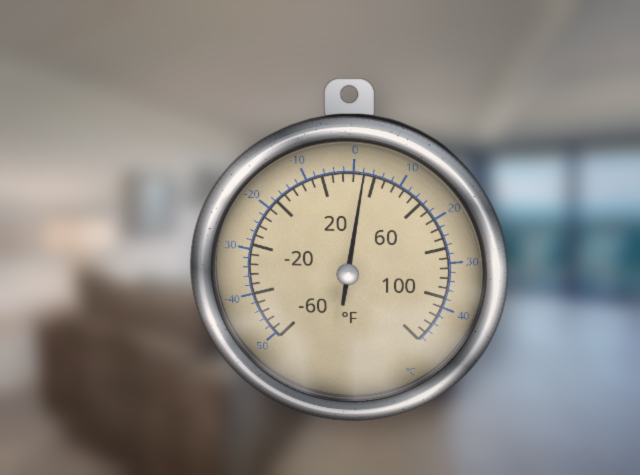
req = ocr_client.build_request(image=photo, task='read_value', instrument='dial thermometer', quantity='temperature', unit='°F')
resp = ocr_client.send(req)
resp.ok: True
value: 36 °F
